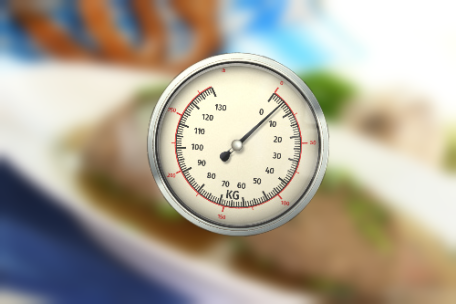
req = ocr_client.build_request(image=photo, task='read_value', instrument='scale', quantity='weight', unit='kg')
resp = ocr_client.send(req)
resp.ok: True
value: 5 kg
